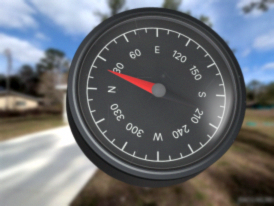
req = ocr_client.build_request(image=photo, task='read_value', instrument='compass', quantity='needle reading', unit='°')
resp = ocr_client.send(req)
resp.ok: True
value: 20 °
